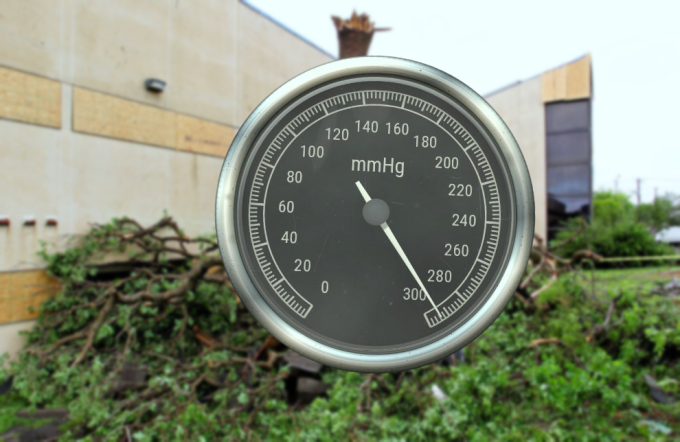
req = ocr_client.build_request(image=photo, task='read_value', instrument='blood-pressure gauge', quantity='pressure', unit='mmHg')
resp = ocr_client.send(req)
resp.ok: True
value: 294 mmHg
